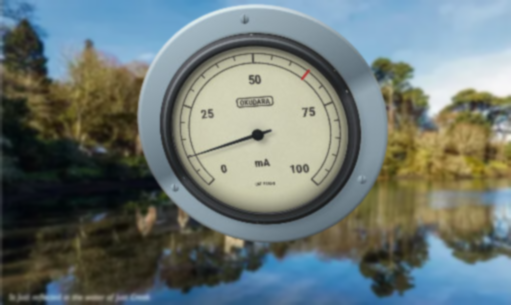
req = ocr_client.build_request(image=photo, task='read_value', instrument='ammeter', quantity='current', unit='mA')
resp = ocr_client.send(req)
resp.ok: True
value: 10 mA
